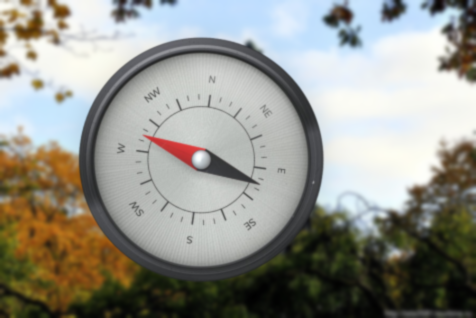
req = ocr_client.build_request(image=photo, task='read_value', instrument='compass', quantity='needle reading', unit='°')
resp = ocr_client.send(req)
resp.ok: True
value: 285 °
